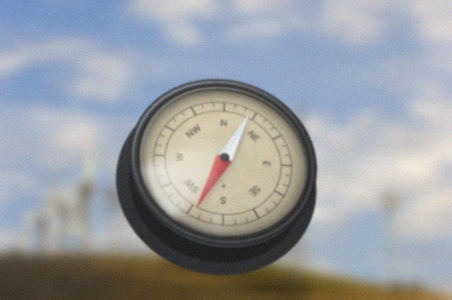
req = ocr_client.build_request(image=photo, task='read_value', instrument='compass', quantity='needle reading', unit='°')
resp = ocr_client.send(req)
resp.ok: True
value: 205 °
